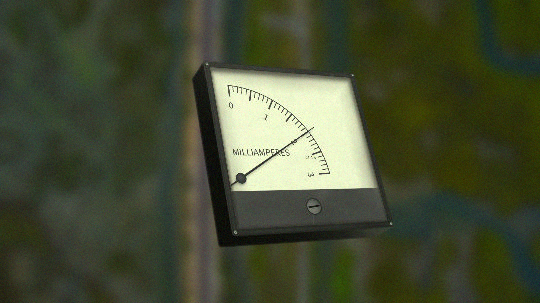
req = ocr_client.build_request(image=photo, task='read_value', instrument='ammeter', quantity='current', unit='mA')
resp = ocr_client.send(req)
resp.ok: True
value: 2 mA
